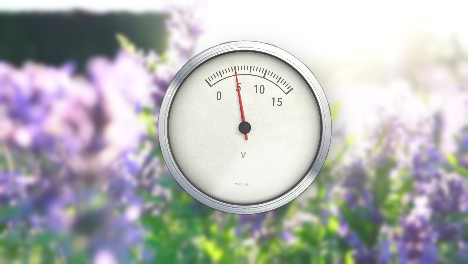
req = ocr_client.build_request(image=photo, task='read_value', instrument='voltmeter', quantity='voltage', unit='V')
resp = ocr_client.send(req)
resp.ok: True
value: 5 V
